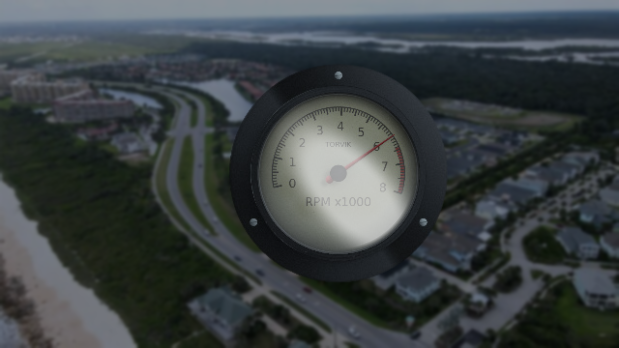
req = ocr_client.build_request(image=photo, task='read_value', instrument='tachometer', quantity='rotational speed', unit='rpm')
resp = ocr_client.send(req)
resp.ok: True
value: 6000 rpm
